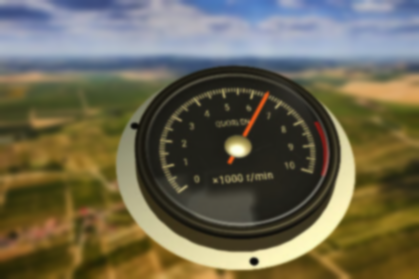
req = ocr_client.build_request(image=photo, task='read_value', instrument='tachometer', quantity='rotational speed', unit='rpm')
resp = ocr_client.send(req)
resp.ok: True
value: 6500 rpm
